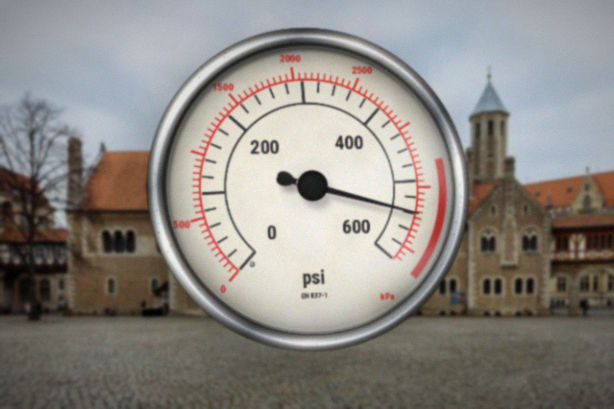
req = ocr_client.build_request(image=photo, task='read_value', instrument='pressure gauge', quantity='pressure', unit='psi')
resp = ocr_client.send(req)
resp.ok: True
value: 540 psi
